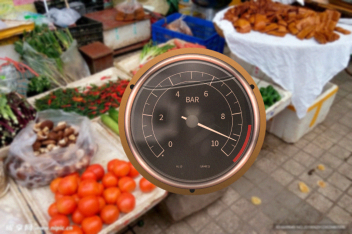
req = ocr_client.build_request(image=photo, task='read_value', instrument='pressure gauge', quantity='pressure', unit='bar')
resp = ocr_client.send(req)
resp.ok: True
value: 9.25 bar
